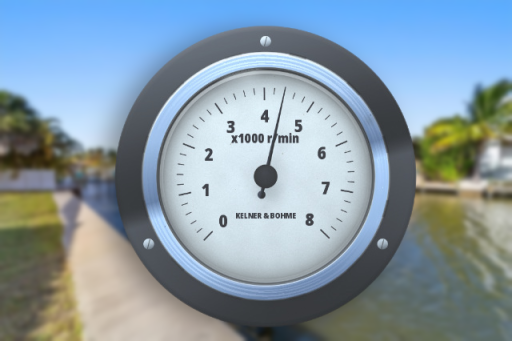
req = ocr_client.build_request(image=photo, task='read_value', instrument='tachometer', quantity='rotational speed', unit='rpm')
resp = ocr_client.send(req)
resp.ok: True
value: 4400 rpm
